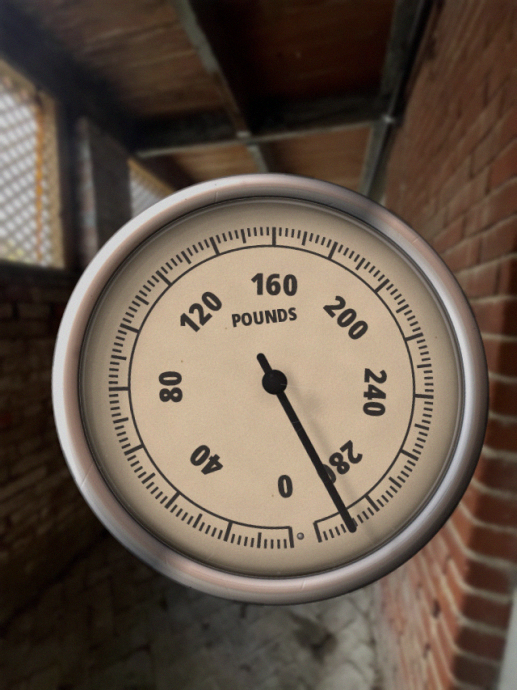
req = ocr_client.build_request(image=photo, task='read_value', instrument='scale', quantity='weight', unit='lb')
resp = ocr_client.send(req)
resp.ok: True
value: 290 lb
